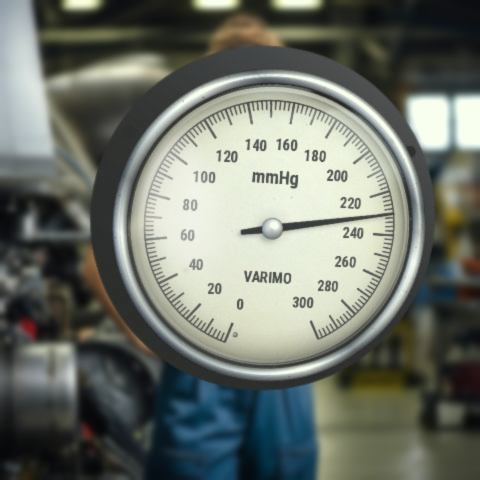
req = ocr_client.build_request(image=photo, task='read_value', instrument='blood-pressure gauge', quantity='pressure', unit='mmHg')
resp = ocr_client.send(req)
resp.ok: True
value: 230 mmHg
